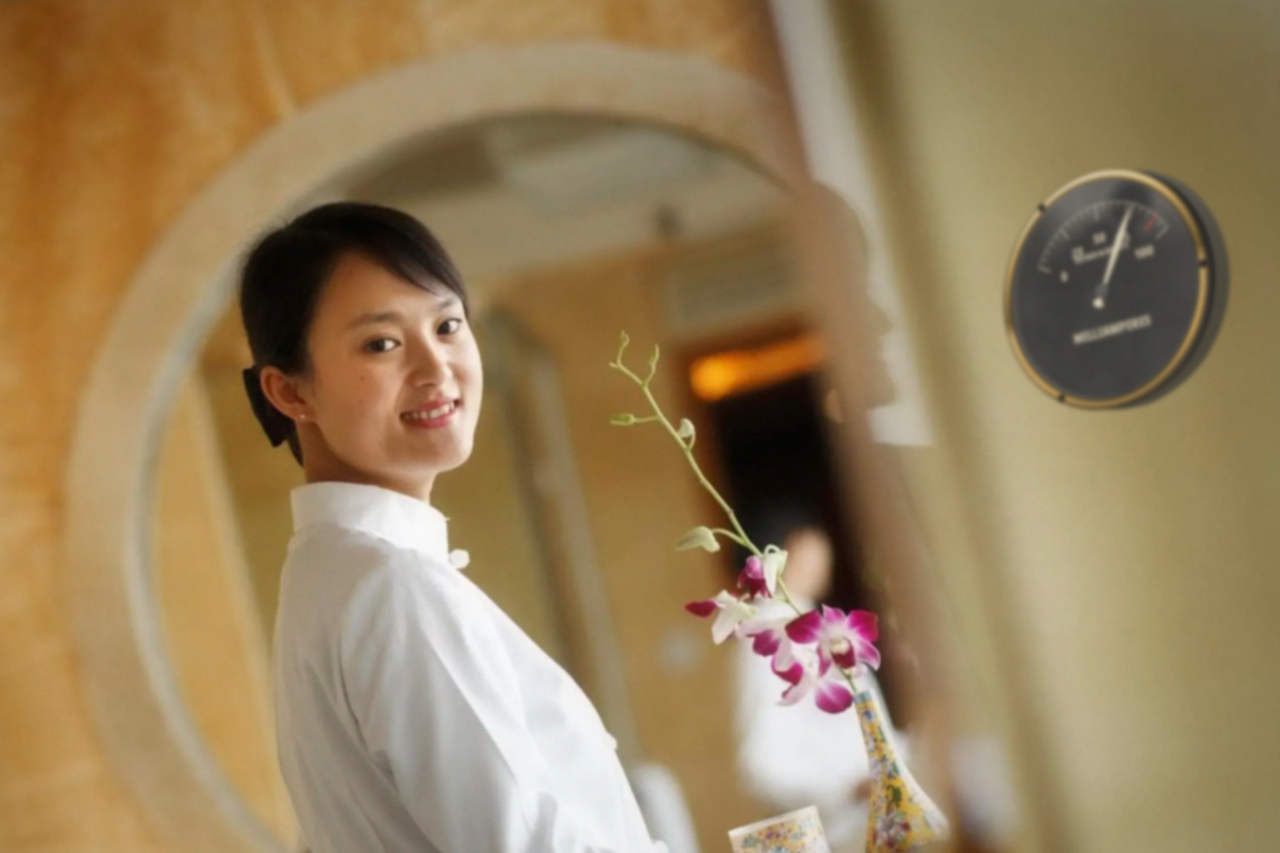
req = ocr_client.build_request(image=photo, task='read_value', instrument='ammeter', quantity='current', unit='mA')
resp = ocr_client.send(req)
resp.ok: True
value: 75 mA
